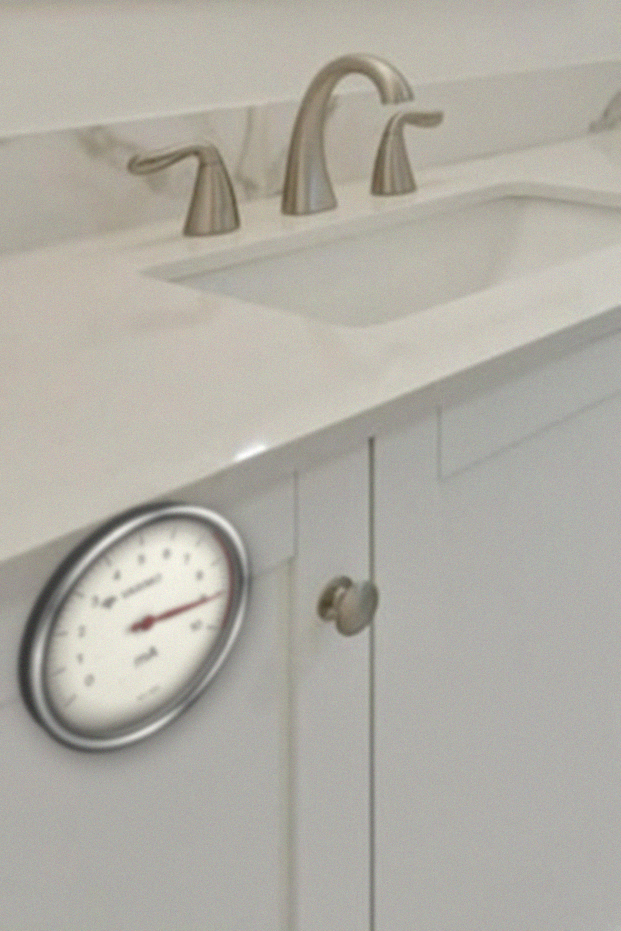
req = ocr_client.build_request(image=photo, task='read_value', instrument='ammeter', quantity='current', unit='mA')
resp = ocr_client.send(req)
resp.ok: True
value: 9 mA
